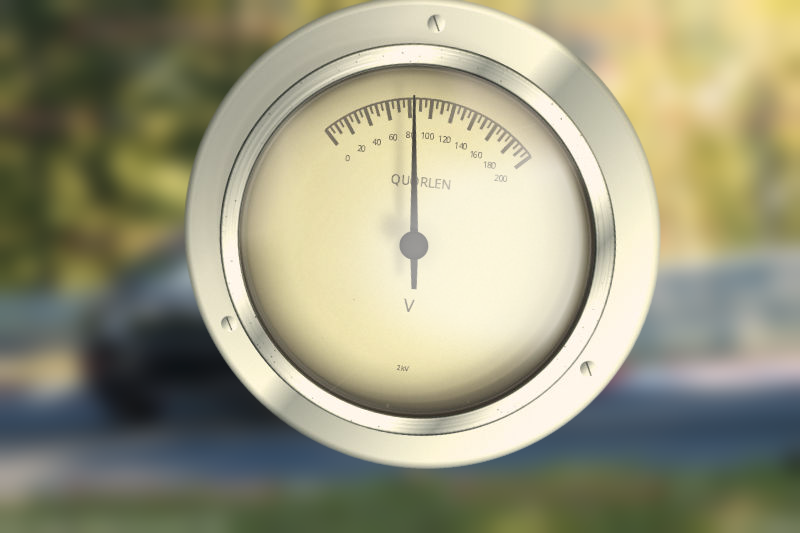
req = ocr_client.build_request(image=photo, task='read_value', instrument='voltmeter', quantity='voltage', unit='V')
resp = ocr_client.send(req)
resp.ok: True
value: 85 V
